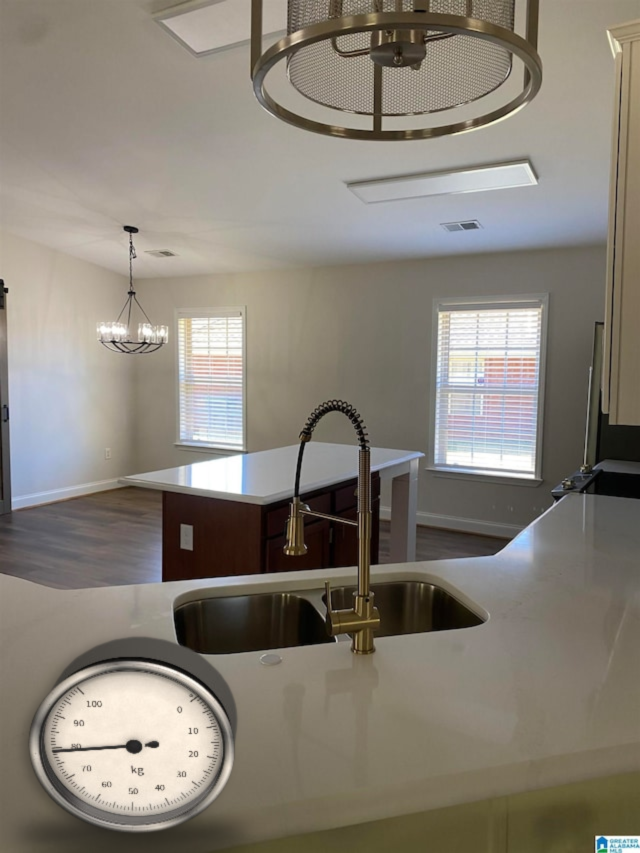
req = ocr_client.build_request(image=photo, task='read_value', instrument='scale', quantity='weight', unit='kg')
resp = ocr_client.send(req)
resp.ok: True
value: 80 kg
